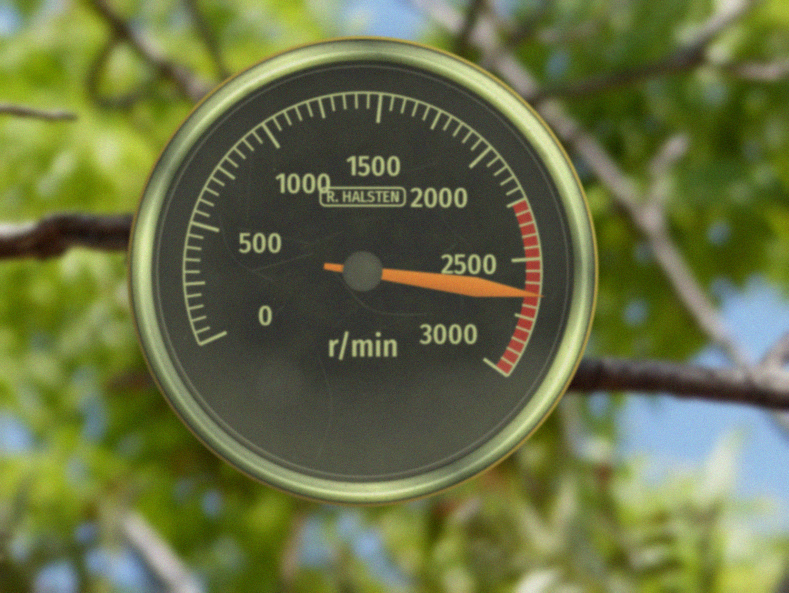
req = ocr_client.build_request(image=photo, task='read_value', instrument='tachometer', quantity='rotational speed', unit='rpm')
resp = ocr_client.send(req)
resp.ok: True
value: 2650 rpm
